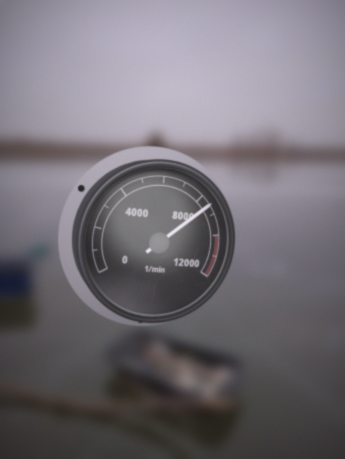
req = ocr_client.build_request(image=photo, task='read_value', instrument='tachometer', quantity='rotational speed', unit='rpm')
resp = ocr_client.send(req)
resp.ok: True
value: 8500 rpm
